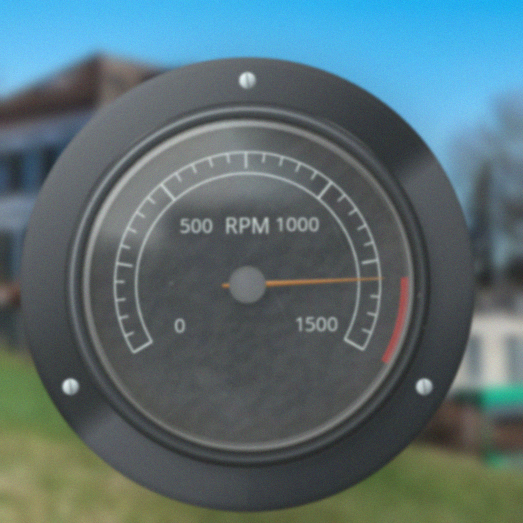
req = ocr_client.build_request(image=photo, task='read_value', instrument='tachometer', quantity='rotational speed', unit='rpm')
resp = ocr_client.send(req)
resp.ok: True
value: 1300 rpm
